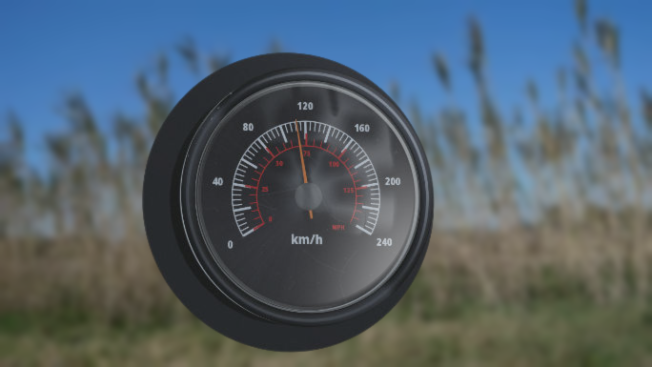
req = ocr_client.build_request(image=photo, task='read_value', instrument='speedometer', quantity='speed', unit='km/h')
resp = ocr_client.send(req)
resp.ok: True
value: 112 km/h
